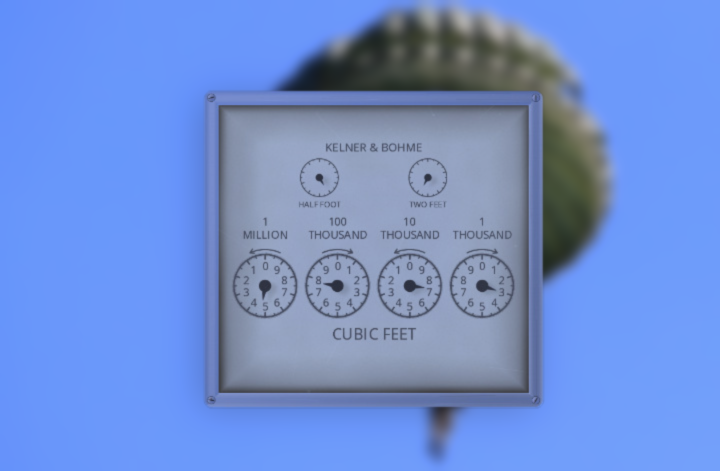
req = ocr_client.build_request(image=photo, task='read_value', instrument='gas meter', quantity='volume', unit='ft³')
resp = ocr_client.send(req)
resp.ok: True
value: 477300 ft³
